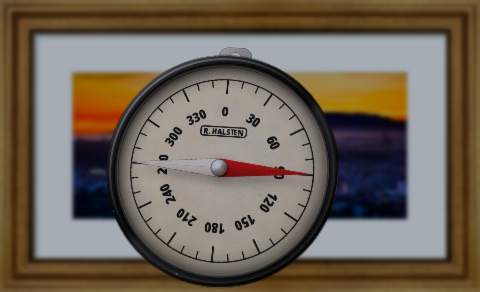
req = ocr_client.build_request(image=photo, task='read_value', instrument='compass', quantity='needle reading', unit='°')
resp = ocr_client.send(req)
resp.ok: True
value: 90 °
